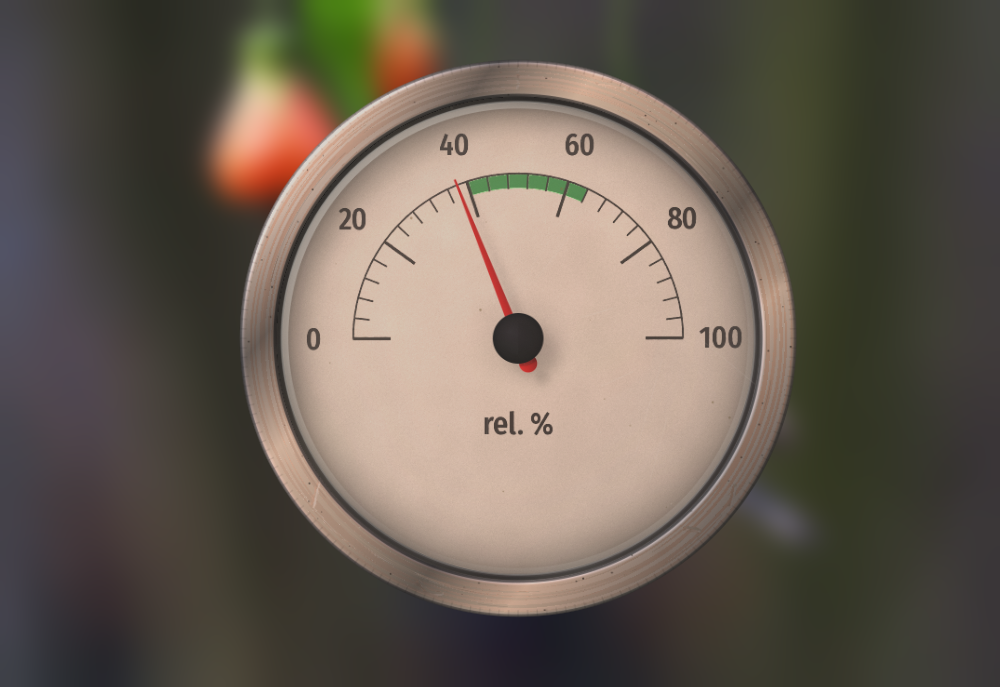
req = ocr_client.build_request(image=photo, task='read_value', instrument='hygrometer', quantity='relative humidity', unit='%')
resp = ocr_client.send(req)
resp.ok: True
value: 38 %
